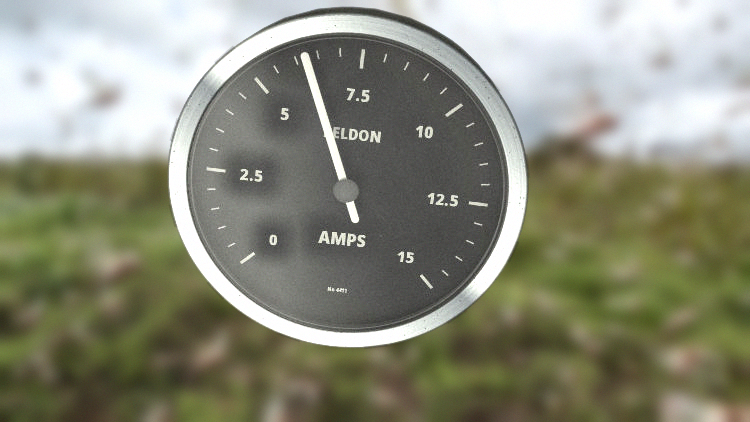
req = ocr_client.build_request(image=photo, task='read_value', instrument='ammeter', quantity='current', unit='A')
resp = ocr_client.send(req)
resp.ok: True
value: 6.25 A
